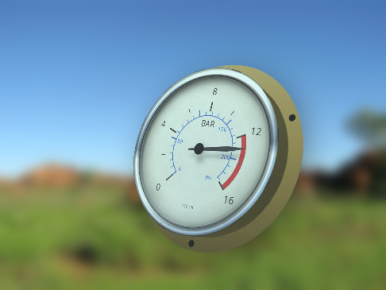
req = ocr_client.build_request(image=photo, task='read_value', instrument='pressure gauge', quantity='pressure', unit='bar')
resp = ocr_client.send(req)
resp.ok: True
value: 13 bar
